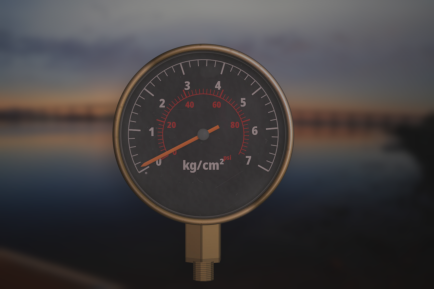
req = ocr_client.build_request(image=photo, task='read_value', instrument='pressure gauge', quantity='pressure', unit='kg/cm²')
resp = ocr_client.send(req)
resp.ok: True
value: 0.1 kg/cm²
